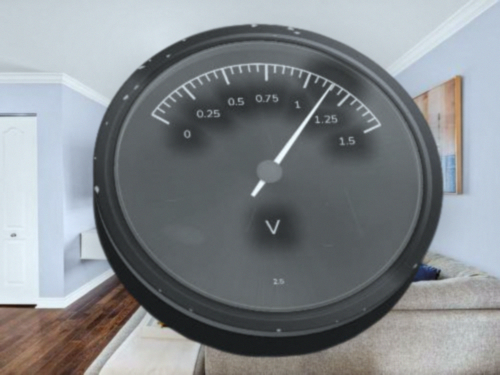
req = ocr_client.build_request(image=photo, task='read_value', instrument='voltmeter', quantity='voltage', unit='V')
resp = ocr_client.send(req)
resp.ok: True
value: 1.15 V
